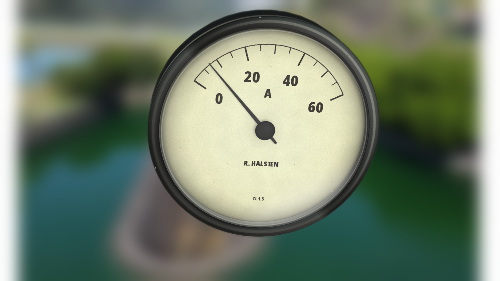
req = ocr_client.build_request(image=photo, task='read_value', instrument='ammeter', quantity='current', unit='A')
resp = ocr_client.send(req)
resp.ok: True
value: 7.5 A
